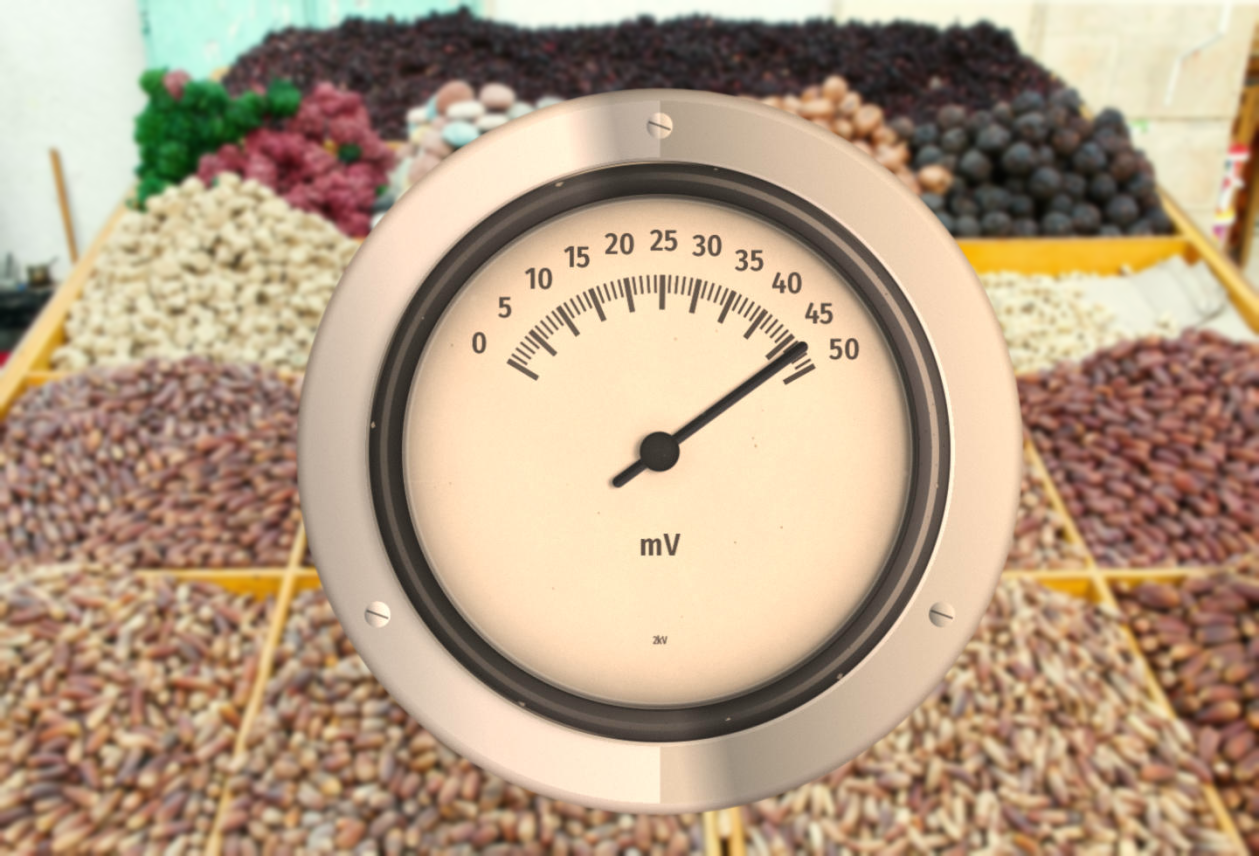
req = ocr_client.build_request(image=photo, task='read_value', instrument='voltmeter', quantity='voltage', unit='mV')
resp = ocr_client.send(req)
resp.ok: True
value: 47 mV
